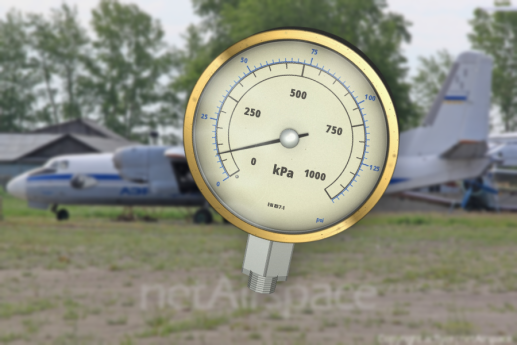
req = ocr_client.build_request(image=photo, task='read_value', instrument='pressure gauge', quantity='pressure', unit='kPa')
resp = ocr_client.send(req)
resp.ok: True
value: 75 kPa
